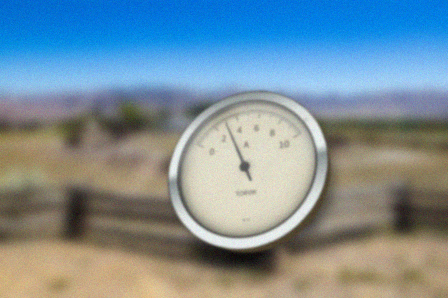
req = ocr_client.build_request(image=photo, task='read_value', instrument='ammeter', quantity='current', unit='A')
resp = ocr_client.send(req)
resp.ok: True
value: 3 A
